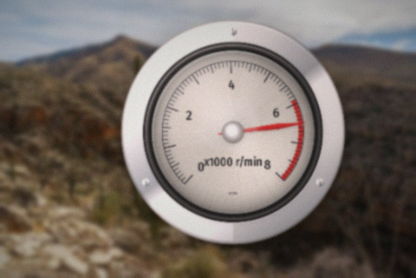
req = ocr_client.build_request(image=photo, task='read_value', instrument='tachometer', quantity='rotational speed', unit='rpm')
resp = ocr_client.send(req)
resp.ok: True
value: 6500 rpm
